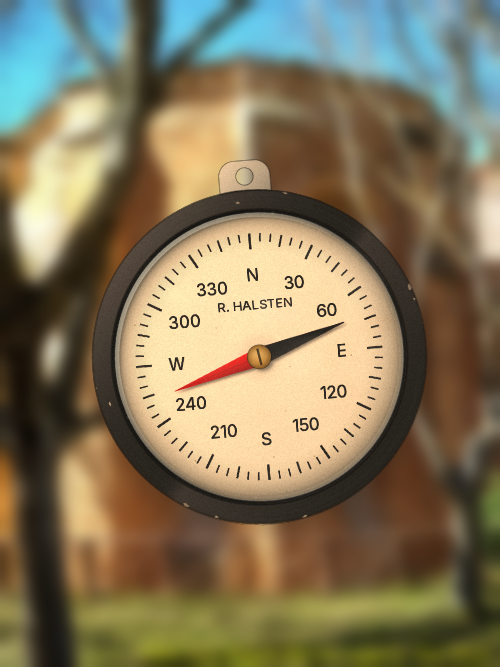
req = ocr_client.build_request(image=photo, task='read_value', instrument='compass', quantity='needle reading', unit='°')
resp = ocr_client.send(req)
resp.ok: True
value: 252.5 °
